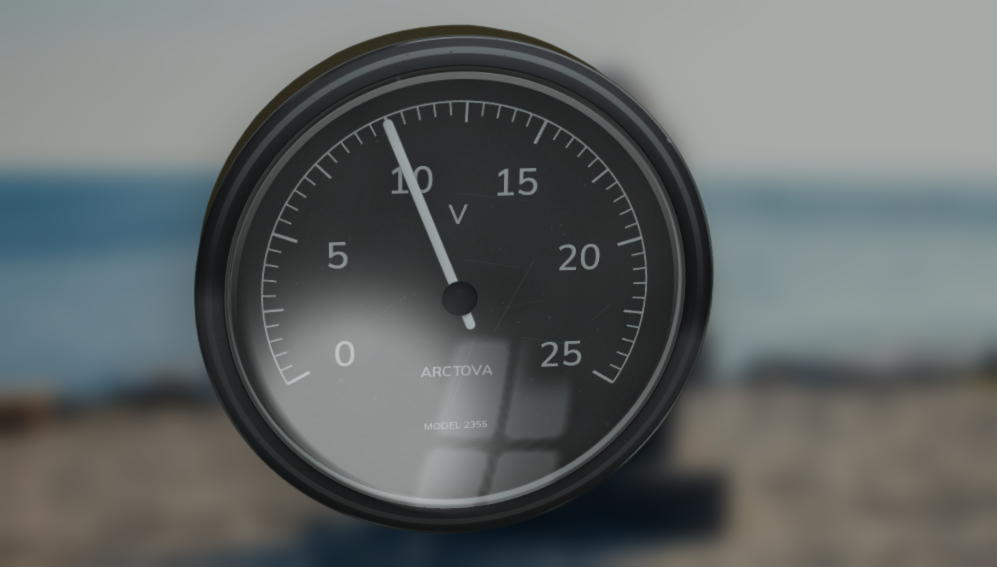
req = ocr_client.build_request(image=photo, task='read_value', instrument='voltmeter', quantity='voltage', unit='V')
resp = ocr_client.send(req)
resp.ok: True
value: 10 V
